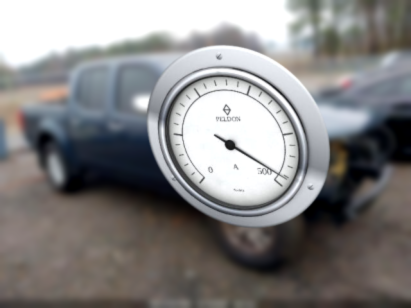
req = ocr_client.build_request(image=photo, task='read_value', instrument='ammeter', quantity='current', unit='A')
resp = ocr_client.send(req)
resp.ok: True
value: 480 A
